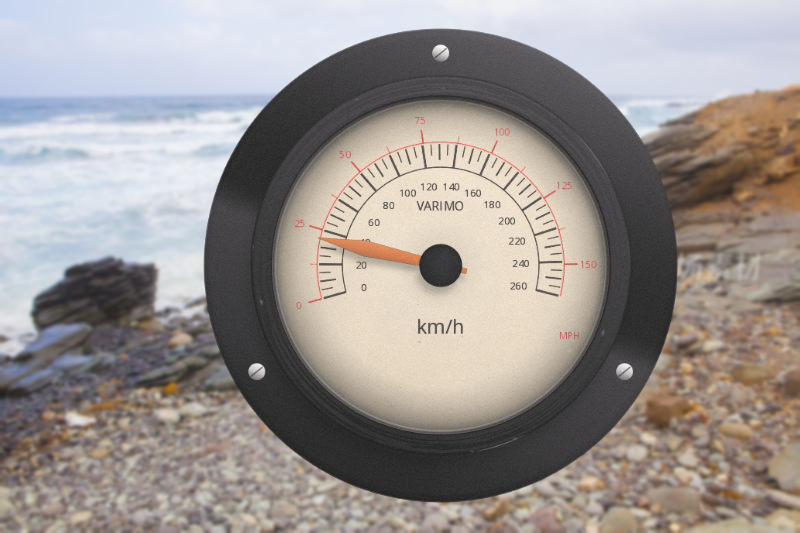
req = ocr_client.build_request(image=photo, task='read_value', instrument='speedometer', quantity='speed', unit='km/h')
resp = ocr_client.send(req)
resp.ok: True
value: 35 km/h
